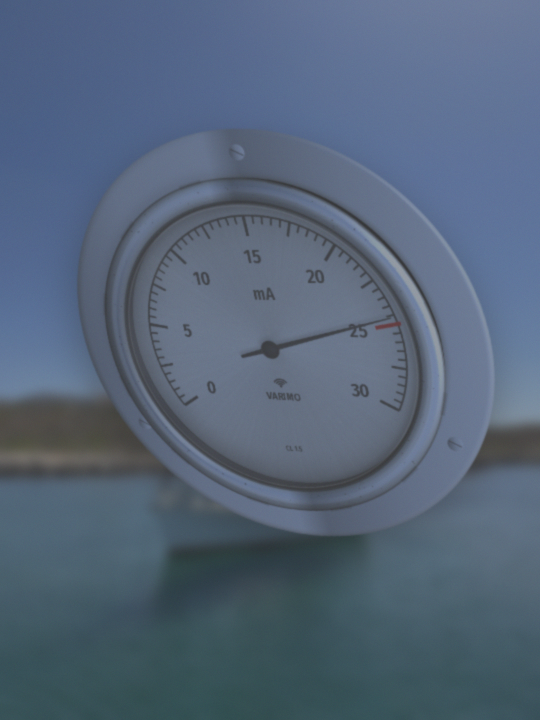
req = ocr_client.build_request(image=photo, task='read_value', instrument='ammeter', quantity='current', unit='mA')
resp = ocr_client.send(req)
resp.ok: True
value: 24.5 mA
